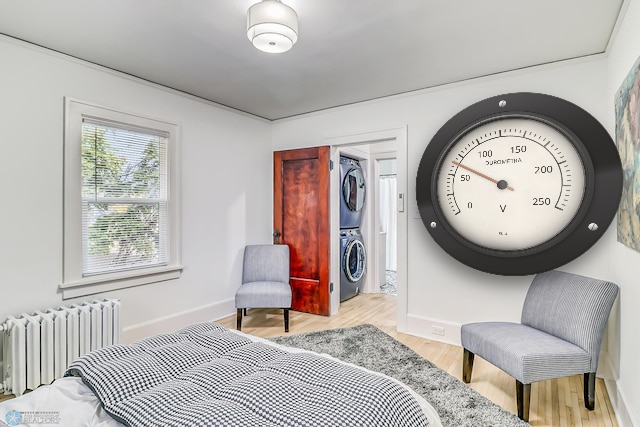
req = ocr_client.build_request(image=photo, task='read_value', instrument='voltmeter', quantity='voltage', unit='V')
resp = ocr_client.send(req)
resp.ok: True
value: 65 V
